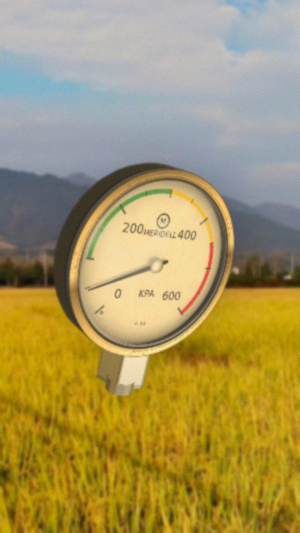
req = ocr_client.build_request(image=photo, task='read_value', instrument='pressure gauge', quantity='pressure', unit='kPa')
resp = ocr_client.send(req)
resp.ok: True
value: 50 kPa
